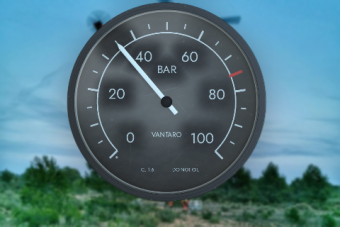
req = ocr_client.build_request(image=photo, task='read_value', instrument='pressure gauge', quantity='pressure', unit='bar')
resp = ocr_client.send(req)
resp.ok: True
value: 35 bar
